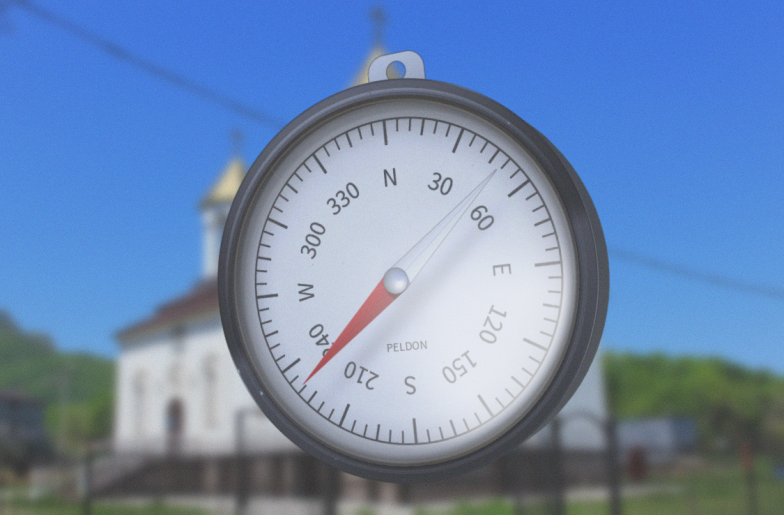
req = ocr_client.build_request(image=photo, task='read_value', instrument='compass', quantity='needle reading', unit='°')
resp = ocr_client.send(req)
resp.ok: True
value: 230 °
